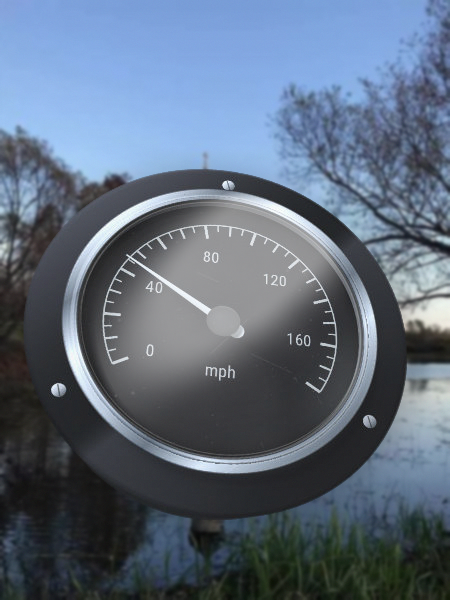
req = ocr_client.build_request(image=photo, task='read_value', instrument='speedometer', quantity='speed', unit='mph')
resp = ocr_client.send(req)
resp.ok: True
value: 45 mph
